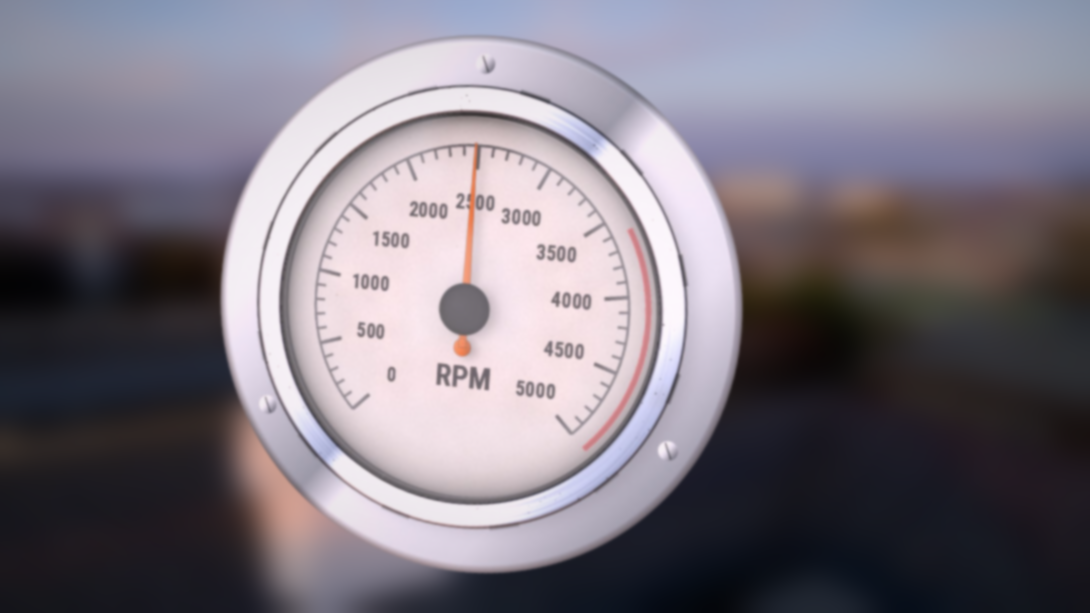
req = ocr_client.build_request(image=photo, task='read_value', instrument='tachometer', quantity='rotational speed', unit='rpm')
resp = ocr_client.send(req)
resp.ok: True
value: 2500 rpm
